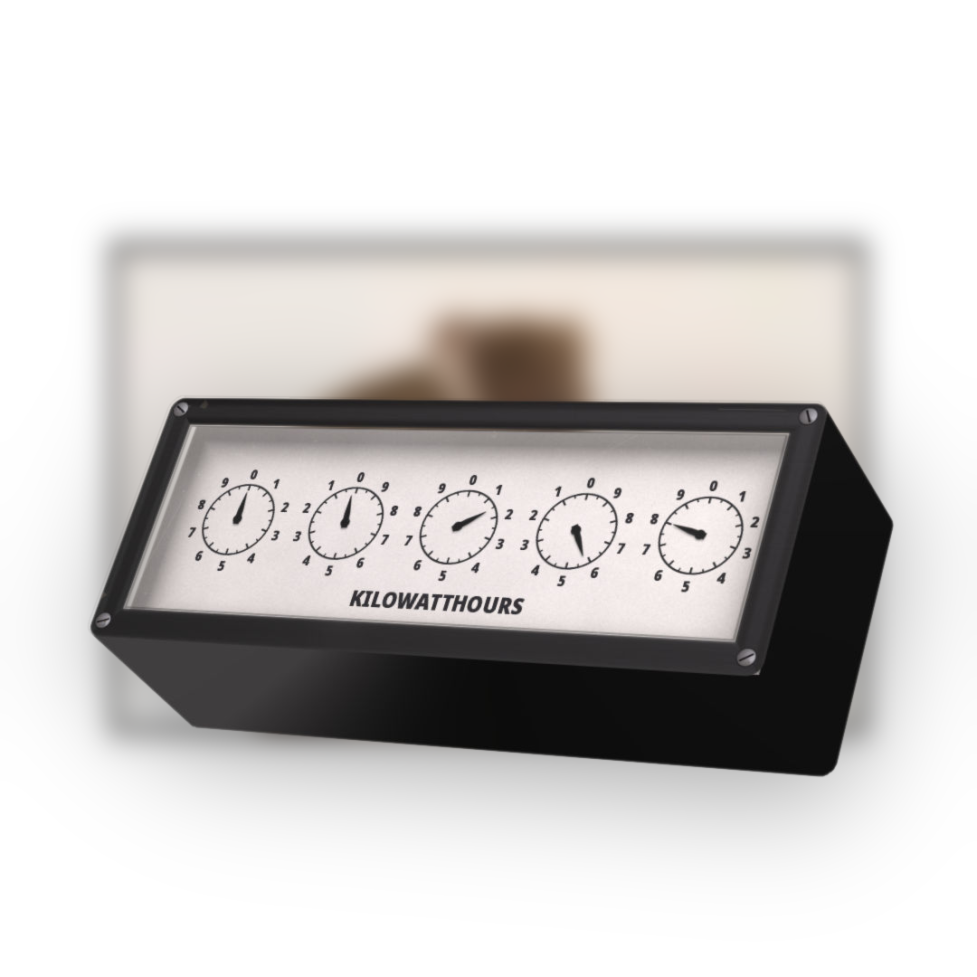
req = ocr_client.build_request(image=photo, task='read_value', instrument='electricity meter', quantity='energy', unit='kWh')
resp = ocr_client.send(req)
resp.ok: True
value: 158 kWh
